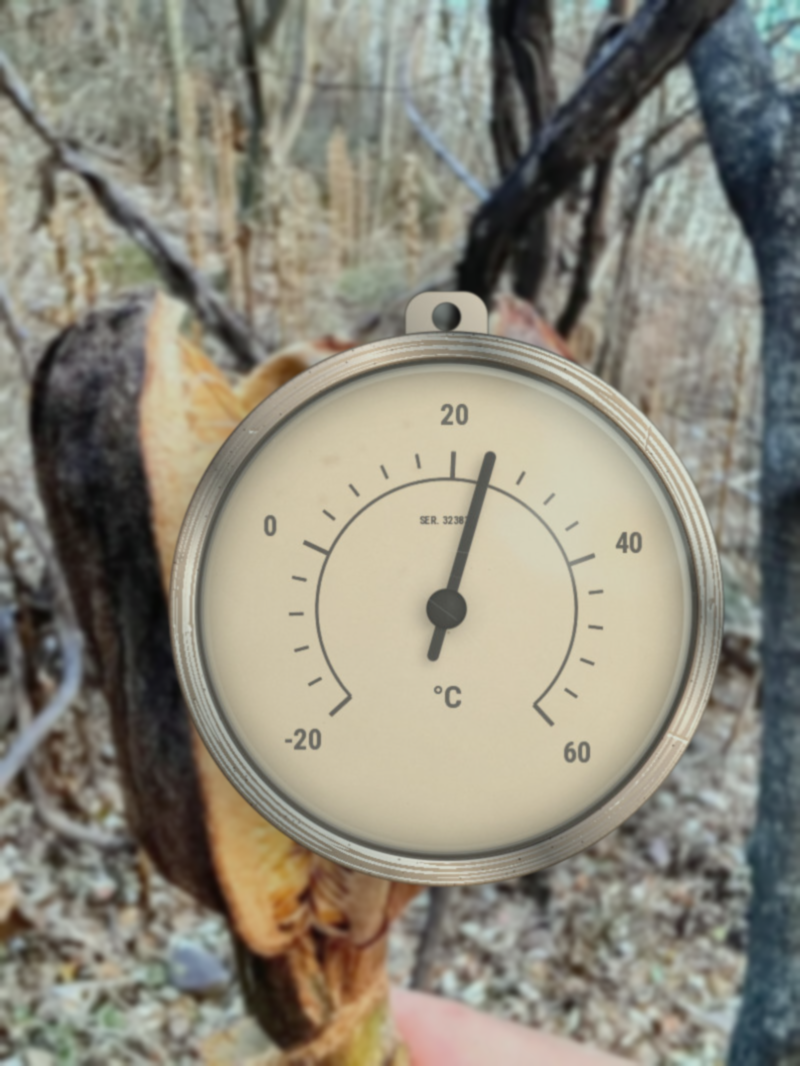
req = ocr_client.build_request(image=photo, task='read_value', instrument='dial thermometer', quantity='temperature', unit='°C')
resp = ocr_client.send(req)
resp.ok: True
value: 24 °C
